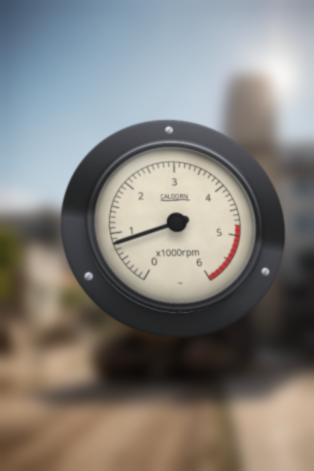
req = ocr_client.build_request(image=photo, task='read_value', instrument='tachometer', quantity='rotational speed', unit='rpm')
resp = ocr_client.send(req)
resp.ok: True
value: 800 rpm
